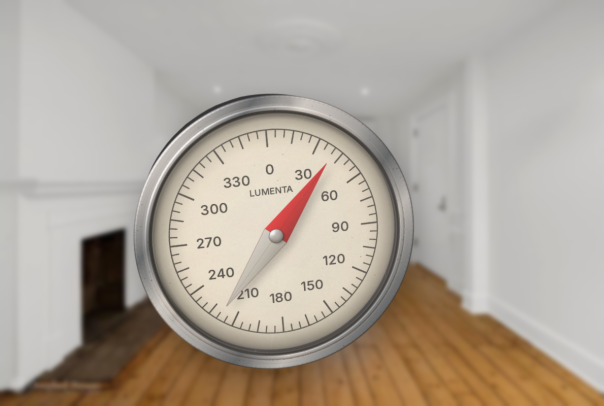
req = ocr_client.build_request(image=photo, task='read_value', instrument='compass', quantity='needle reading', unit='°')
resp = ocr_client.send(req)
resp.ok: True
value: 40 °
